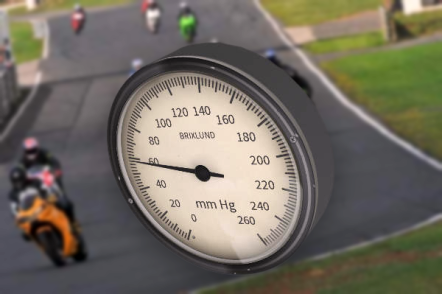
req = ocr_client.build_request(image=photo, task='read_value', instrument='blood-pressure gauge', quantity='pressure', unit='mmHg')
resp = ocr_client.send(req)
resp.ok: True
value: 60 mmHg
